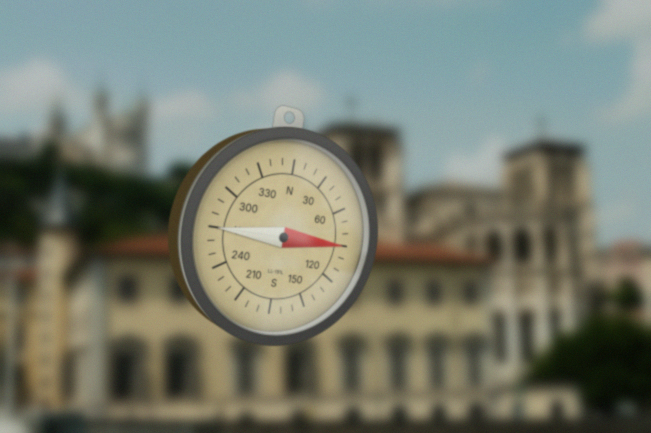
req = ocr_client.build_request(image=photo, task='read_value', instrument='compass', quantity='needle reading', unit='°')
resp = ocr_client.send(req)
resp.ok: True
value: 90 °
